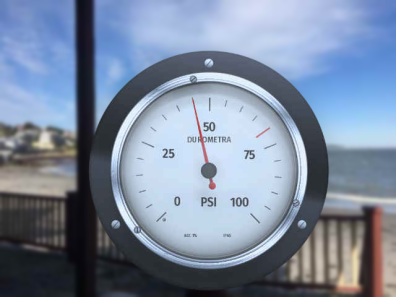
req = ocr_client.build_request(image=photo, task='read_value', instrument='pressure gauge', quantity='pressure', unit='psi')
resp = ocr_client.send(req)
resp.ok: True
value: 45 psi
